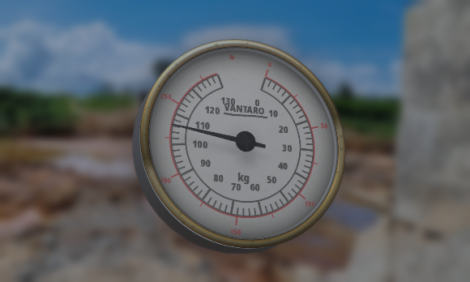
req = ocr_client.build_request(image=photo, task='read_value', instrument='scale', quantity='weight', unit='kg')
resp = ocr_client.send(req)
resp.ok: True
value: 106 kg
